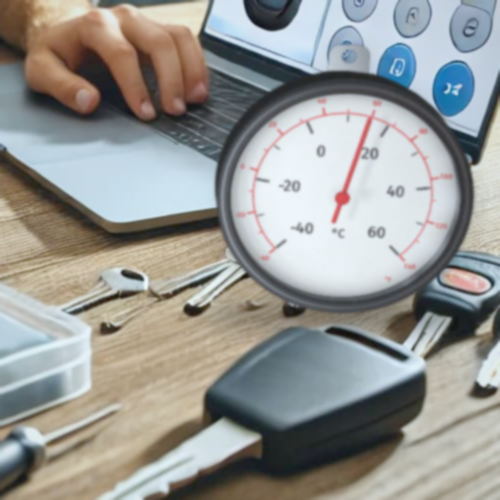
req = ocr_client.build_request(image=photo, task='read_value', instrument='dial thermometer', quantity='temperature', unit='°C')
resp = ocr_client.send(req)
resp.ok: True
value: 15 °C
